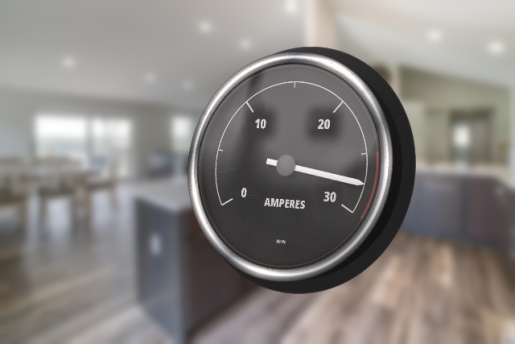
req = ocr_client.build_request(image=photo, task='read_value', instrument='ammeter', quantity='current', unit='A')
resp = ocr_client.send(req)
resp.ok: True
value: 27.5 A
